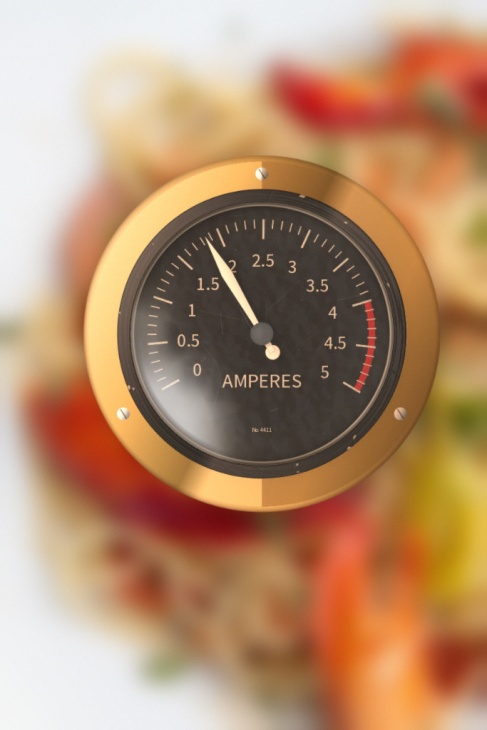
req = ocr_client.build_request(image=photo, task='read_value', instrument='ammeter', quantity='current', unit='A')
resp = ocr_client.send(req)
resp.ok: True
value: 1.85 A
